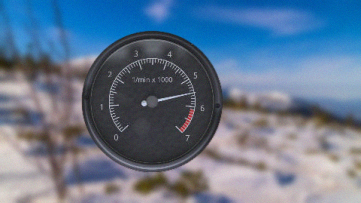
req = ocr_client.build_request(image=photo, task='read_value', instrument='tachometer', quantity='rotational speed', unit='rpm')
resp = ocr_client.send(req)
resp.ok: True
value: 5500 rpm
